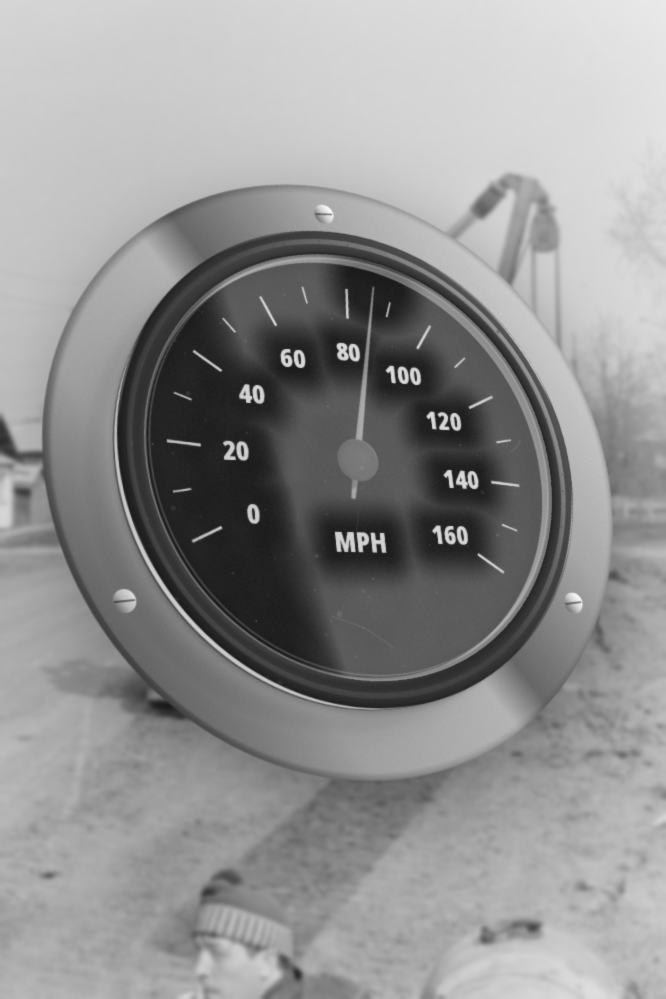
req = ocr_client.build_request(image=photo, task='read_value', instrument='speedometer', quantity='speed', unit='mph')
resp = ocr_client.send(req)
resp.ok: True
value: 85 mph
